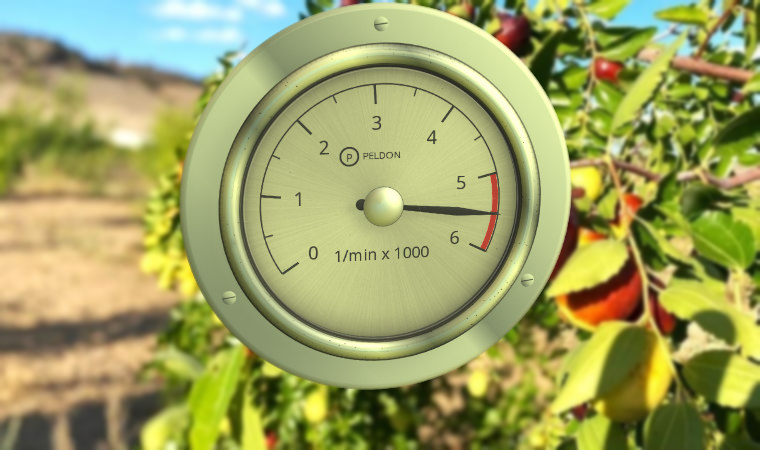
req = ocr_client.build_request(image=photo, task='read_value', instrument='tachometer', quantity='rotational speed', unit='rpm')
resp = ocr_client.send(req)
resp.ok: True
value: 5500 rpm
